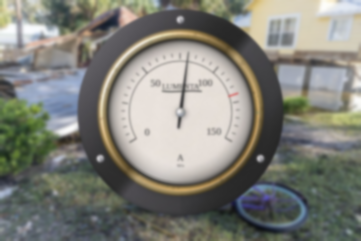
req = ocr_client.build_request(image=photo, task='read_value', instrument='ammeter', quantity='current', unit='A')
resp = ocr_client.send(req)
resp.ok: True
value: 80 A
